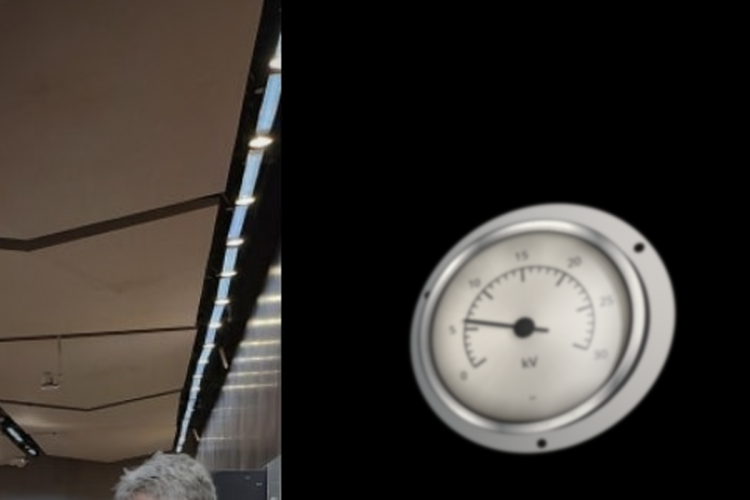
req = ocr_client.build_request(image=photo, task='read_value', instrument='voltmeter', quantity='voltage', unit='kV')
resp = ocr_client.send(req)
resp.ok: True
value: 6 kV
